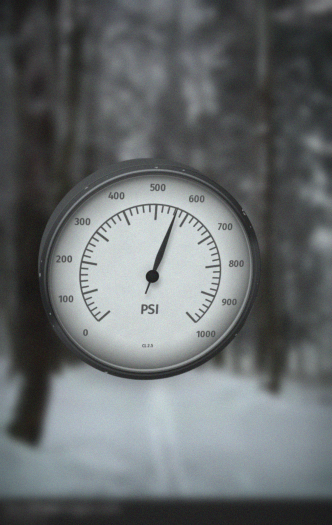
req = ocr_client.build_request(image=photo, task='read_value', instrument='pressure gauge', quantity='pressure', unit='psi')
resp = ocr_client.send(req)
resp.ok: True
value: 560 psi
